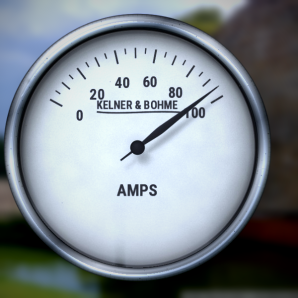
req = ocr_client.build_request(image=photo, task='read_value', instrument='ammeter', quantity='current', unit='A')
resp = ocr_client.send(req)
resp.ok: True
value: 95 A
